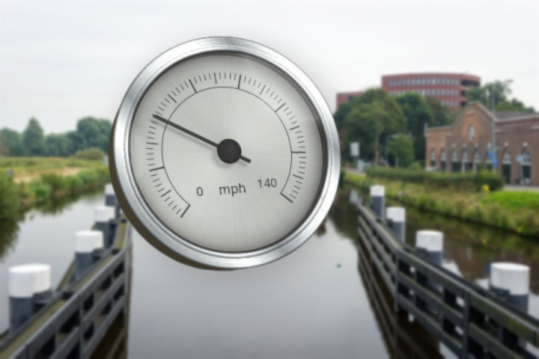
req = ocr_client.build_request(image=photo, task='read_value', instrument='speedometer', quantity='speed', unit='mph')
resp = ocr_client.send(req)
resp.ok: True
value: 40 mph
